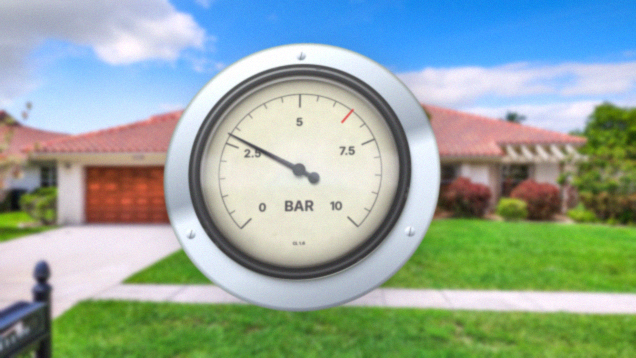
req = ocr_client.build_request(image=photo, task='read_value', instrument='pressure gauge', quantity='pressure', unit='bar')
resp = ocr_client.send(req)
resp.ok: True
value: 2.75 bar
